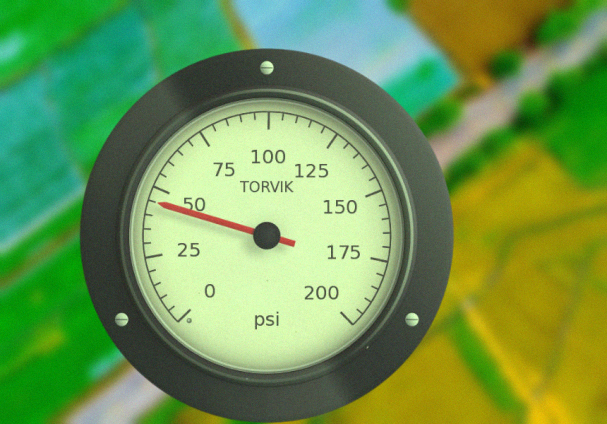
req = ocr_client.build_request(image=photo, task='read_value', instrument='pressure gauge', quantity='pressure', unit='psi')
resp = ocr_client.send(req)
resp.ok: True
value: 45 psi
